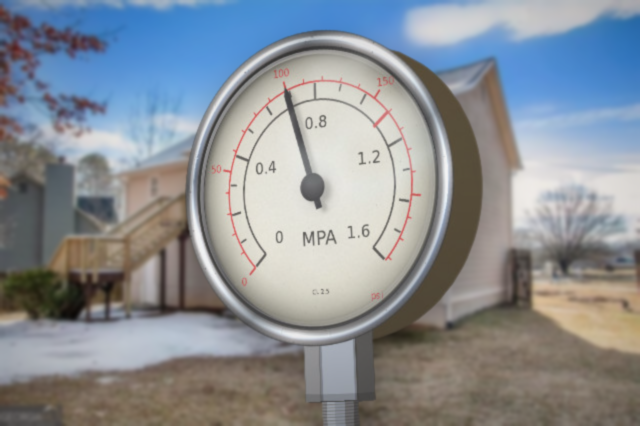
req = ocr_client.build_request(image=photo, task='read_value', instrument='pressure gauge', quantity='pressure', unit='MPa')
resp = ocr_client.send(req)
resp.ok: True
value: 0.7 MPa
